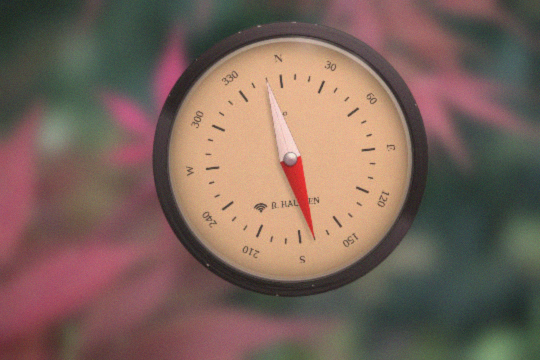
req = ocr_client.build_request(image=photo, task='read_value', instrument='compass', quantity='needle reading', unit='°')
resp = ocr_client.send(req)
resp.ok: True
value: 170 °
